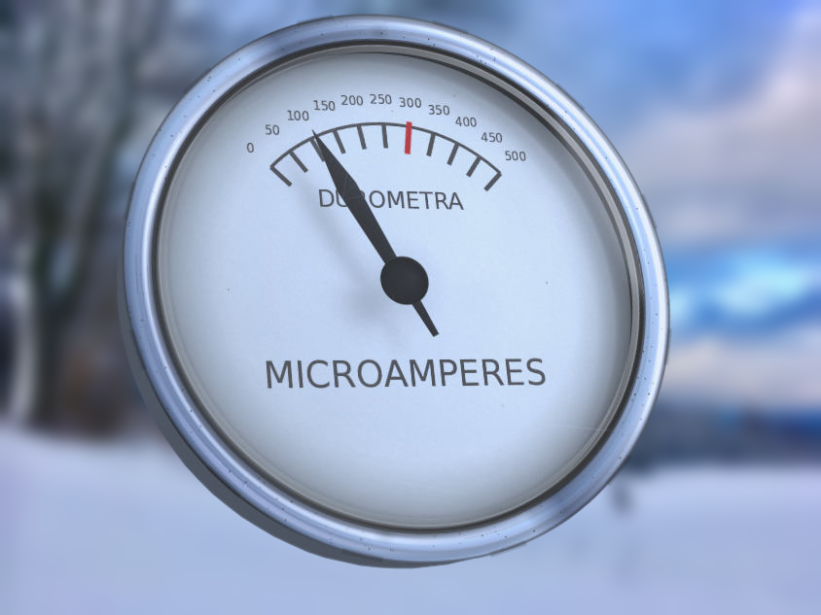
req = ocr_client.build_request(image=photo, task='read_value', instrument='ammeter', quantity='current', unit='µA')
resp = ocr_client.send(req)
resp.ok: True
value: 100 µA
